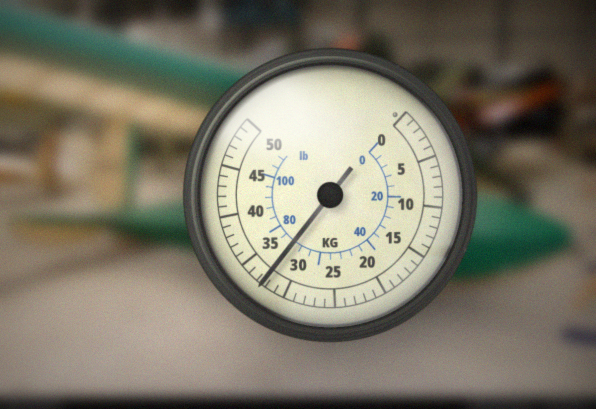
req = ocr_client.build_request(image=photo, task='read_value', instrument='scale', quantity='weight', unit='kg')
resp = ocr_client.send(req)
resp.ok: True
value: 32.5 kg
